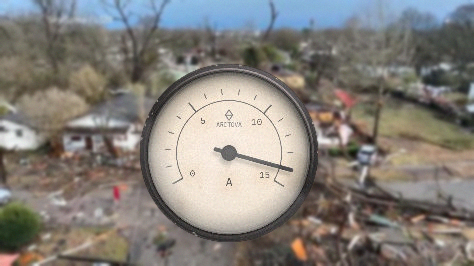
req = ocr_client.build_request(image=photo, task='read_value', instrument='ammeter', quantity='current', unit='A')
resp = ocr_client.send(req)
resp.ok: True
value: 14 A
